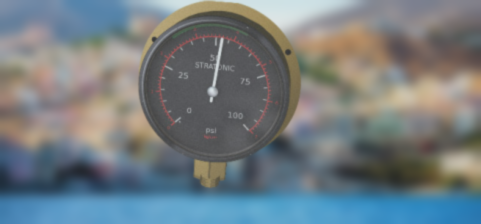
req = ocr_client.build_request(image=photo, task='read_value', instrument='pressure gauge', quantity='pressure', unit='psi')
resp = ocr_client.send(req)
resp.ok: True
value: 52.5 psi
